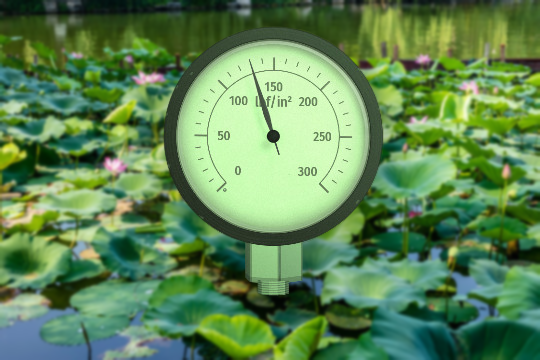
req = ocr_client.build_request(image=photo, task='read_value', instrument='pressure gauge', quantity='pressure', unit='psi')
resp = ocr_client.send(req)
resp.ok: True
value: 130 psi
